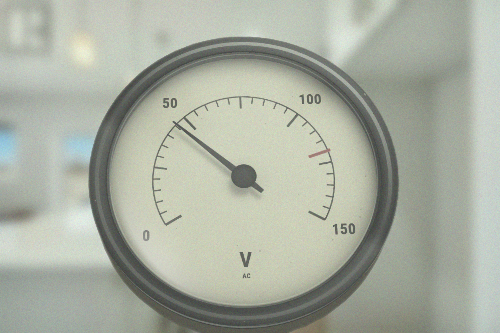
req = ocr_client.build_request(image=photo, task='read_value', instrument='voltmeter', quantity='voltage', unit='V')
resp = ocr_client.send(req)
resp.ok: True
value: 45 V
